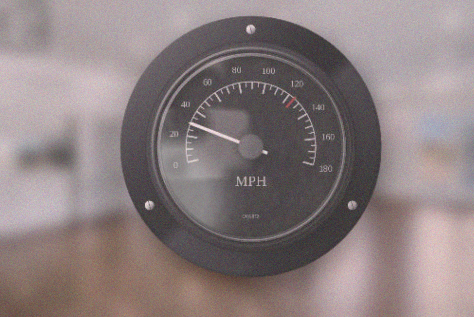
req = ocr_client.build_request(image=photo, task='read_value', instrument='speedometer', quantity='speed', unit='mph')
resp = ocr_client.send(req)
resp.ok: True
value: 30 mph
